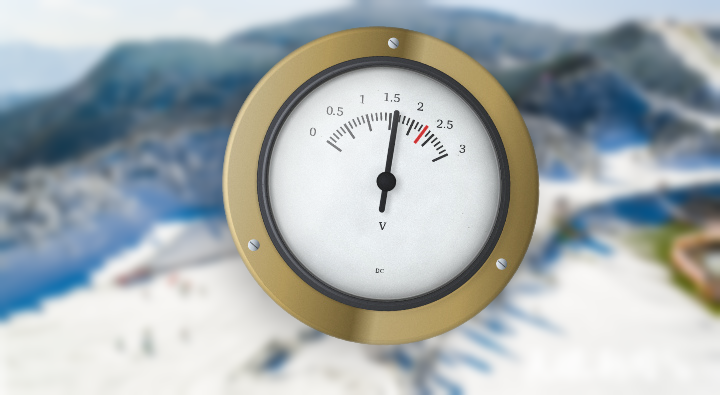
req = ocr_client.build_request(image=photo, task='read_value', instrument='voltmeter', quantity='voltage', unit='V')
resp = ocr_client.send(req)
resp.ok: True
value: 1.6 V
